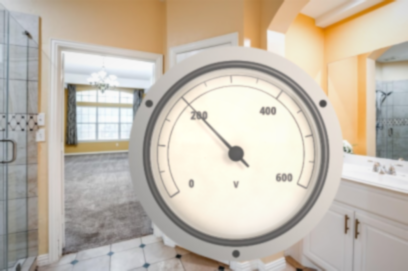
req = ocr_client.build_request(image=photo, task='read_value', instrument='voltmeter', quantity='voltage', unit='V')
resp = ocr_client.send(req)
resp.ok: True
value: 200 V
